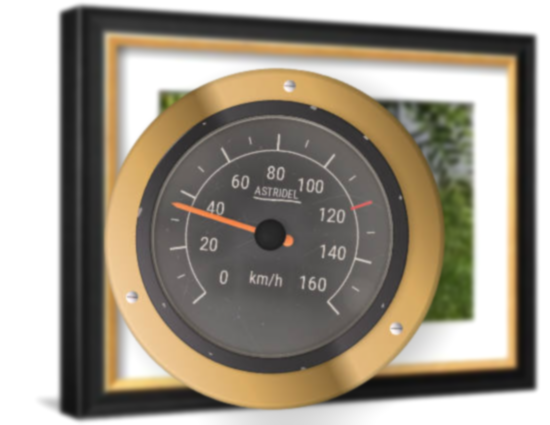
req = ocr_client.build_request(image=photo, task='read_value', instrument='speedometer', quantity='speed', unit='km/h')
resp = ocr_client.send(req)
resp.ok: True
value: 35 km/h
